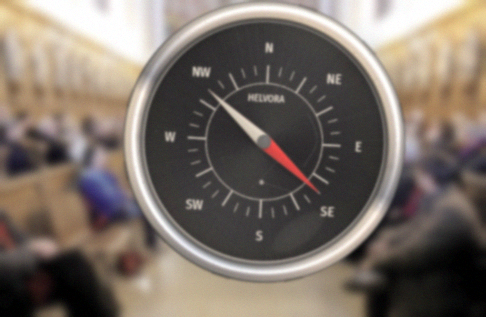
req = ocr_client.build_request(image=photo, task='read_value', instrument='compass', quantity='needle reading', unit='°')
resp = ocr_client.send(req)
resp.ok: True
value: 130 °
